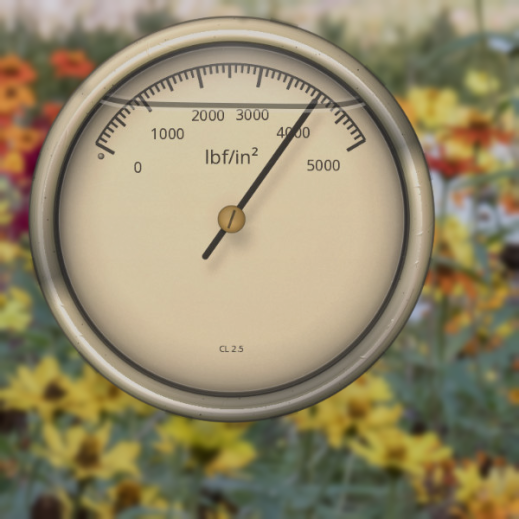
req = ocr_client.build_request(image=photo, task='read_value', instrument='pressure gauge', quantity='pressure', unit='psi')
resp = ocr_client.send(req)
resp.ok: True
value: 4000 psi
